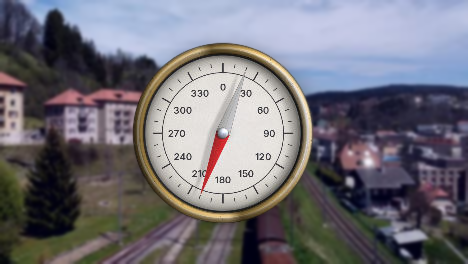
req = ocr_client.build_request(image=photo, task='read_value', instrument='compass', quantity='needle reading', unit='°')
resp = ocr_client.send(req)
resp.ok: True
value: 200 °
